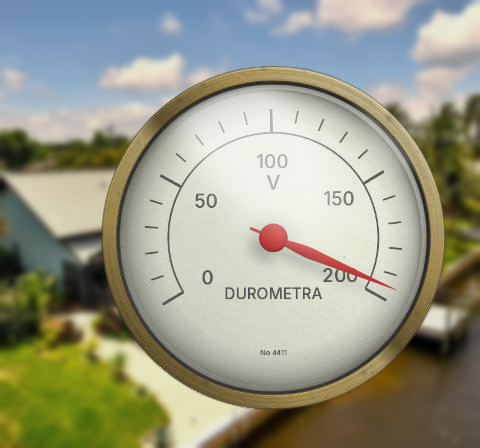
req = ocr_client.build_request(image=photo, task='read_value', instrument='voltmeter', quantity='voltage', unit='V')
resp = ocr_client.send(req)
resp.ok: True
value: 195 V
